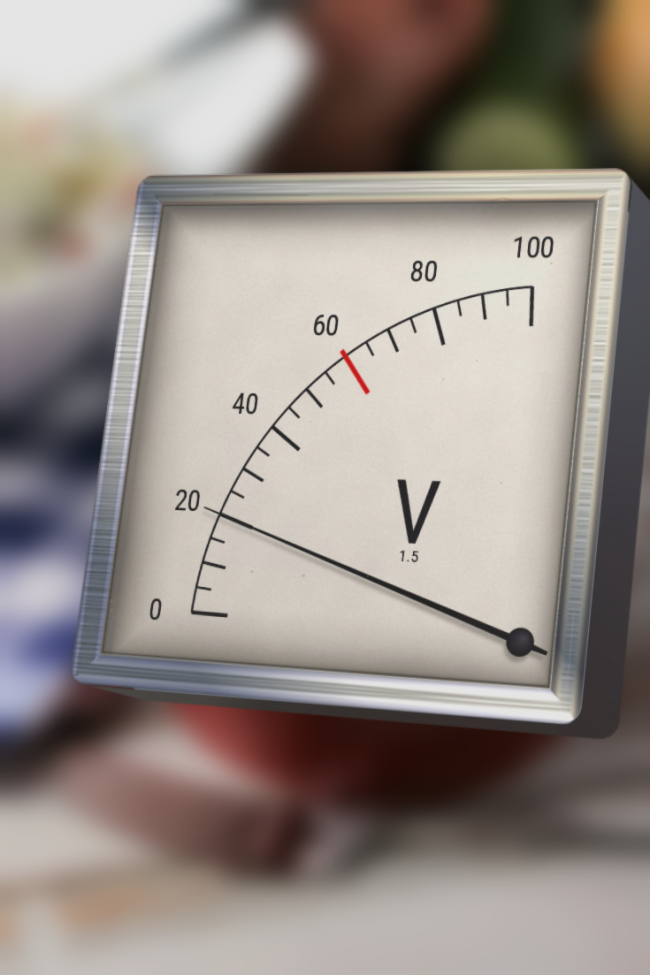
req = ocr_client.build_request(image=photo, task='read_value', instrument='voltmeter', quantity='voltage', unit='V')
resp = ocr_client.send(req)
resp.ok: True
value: 20 V
